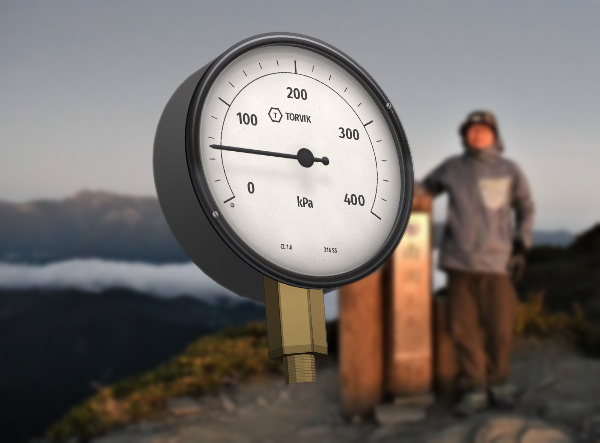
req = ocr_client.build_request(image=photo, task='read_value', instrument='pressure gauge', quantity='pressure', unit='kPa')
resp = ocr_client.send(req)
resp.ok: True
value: 50 kPa
